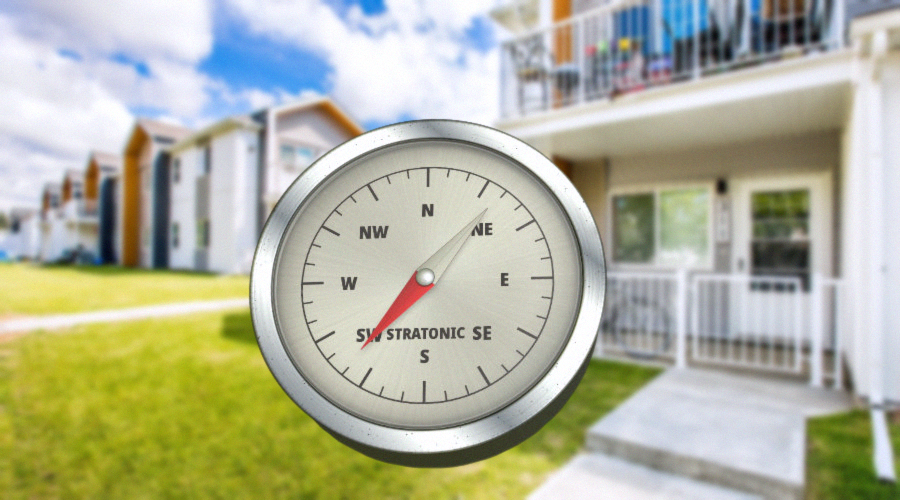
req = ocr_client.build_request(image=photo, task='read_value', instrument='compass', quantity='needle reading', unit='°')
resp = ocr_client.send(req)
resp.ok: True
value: 220 °
